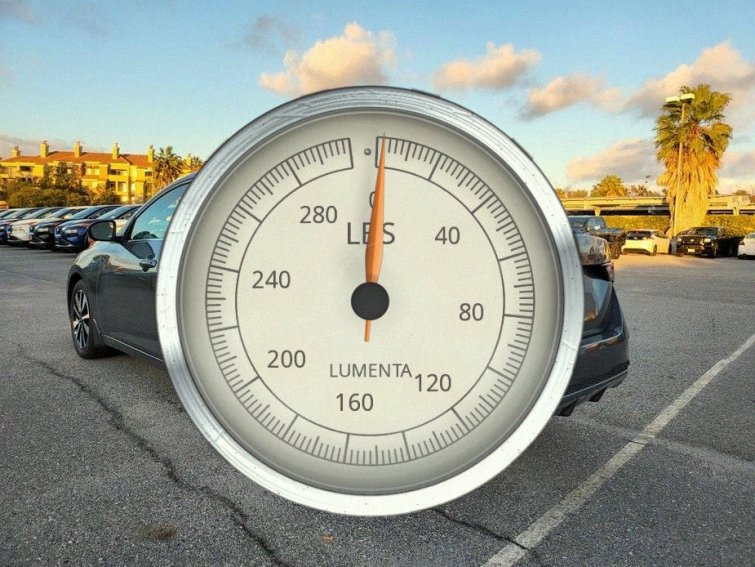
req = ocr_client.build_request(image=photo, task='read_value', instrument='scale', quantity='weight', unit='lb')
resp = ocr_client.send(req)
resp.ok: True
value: 2 lb
